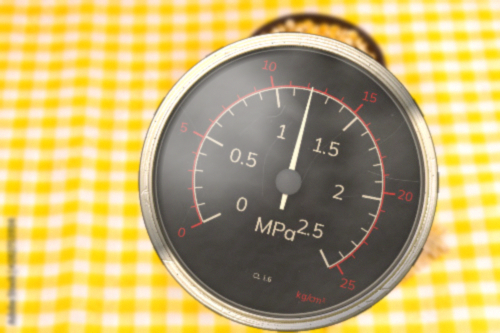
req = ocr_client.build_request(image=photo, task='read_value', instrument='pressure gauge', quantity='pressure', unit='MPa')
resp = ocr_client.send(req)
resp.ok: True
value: 1.2 MPa
